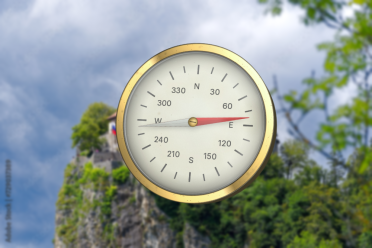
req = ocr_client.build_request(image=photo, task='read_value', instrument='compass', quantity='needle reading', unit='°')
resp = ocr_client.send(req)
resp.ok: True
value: 82.5 °
